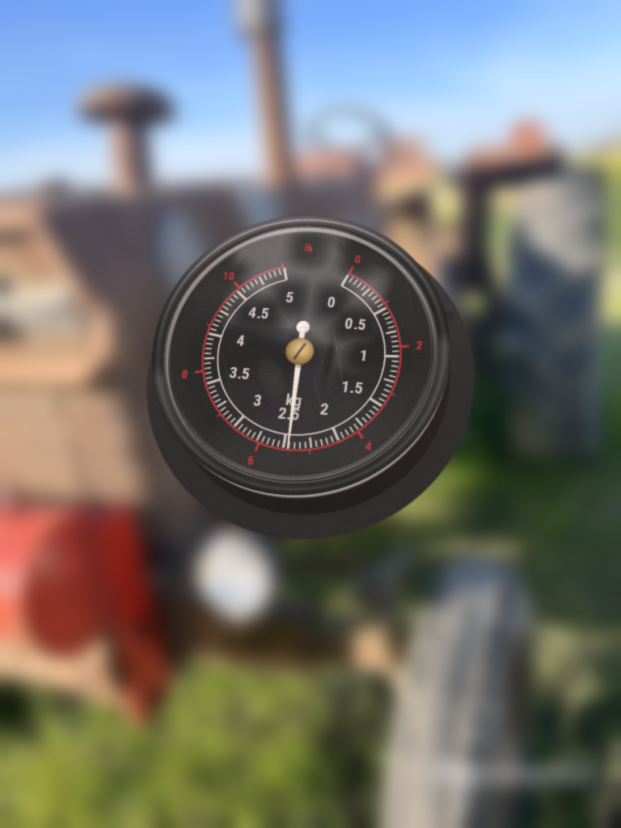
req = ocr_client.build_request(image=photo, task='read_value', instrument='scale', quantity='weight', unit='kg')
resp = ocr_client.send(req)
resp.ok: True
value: 2.45 kg
